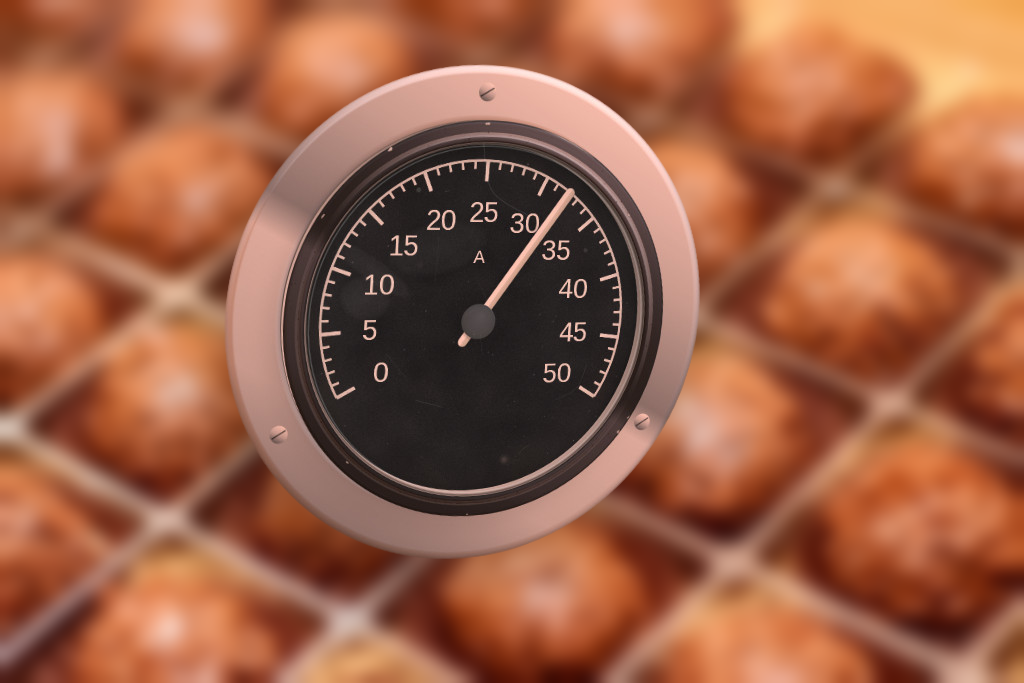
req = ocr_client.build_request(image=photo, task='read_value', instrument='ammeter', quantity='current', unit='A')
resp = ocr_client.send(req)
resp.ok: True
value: 32 A
